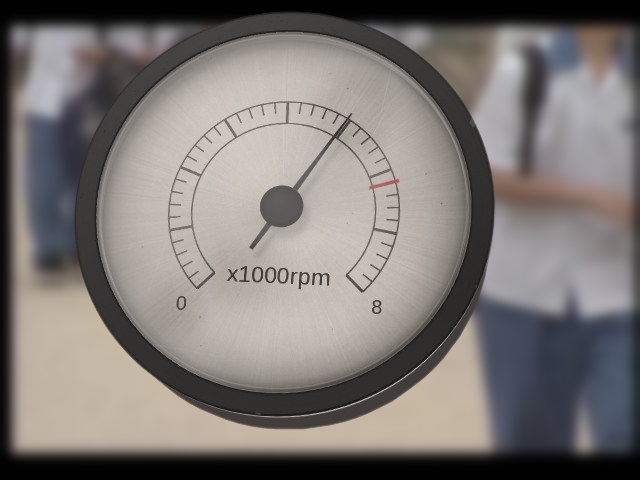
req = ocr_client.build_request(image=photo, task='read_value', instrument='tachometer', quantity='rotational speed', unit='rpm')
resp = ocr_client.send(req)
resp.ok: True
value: 5000 rpm
